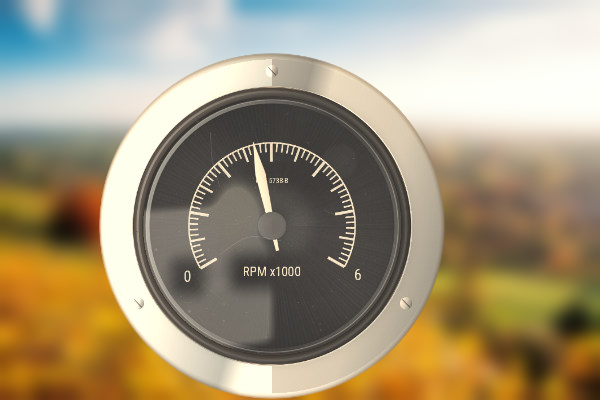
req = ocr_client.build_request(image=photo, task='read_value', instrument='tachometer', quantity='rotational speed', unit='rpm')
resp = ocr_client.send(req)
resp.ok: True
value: 2700 rpm
